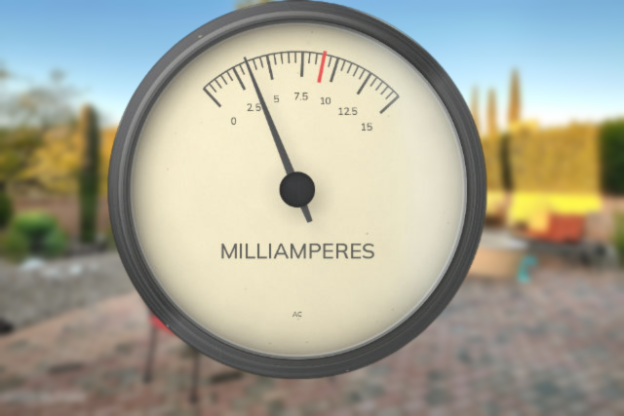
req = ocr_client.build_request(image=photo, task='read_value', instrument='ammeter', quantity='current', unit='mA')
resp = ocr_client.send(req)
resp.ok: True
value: 3.5 mA
